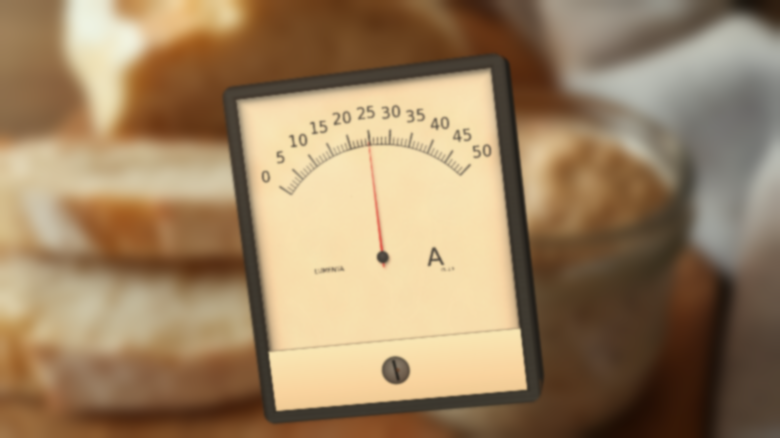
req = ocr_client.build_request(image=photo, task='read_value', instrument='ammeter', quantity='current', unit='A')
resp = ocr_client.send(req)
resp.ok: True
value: 25 A
